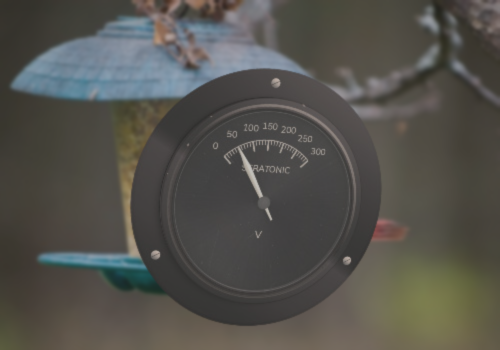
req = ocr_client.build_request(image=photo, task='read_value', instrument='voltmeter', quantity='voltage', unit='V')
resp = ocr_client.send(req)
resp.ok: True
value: 50 V
